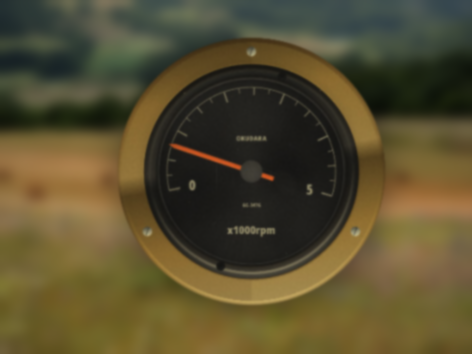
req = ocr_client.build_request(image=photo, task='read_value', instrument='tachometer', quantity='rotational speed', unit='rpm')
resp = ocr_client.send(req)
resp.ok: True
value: 750 rpm
